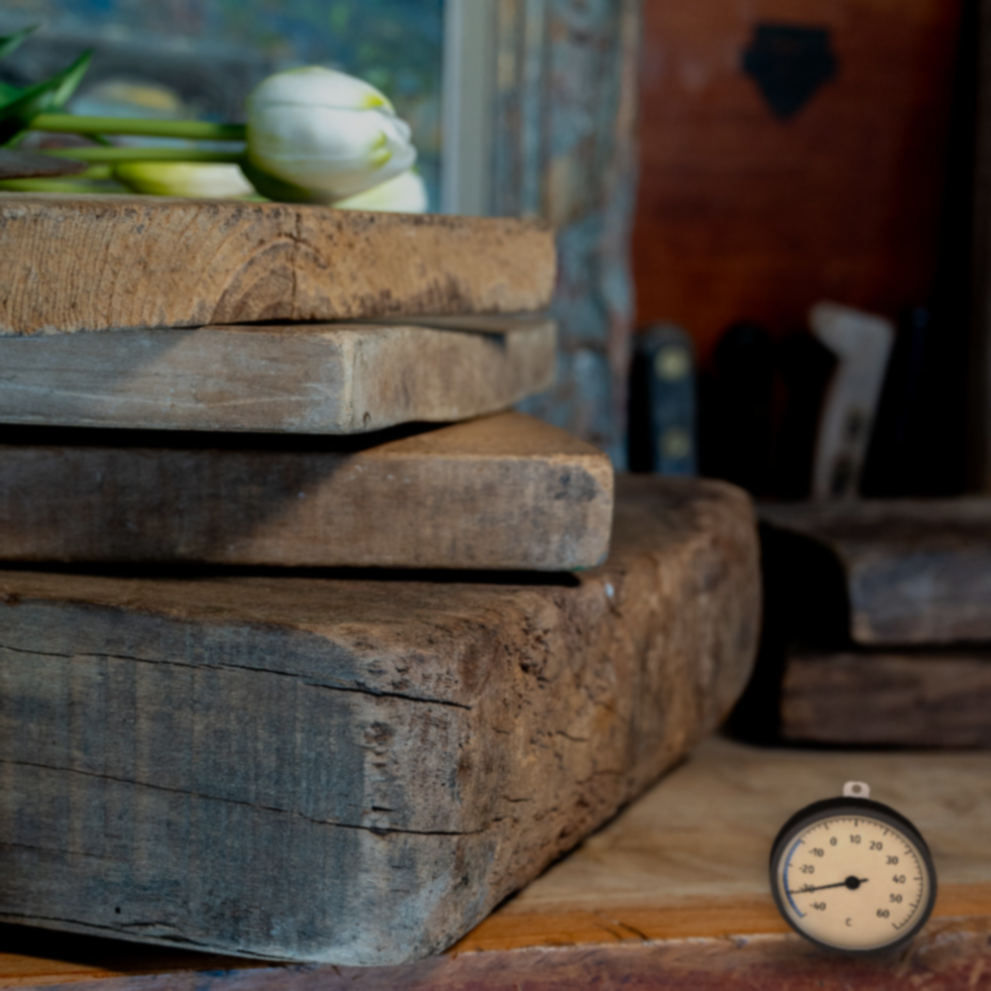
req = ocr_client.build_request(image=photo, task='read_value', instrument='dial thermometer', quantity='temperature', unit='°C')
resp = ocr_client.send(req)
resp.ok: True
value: -30 °C
